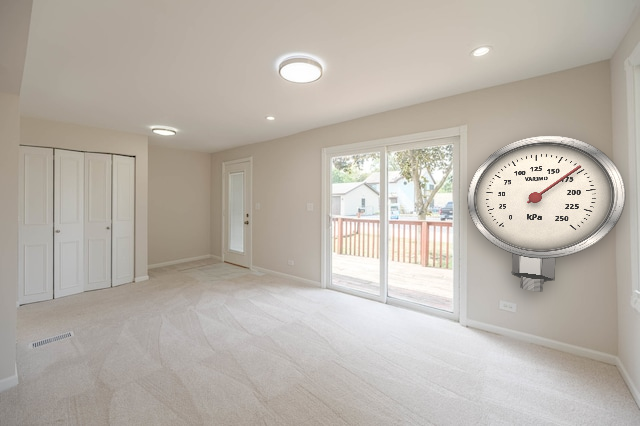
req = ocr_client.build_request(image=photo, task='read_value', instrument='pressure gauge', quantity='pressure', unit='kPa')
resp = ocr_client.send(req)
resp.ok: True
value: 170 kPa
